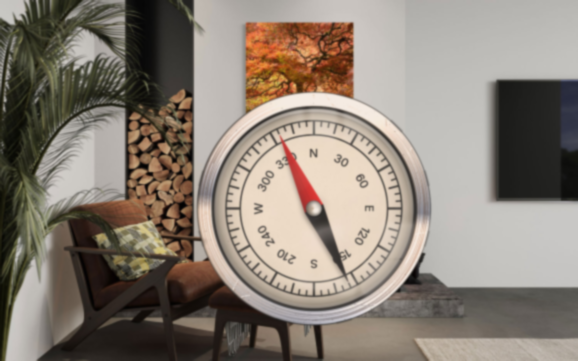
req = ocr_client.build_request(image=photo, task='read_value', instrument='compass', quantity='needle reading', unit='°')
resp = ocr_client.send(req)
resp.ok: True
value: 335 °
